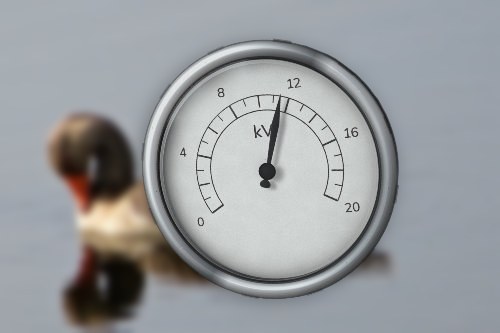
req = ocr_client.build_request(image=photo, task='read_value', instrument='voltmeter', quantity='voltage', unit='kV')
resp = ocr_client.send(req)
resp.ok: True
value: 11.5 kV
